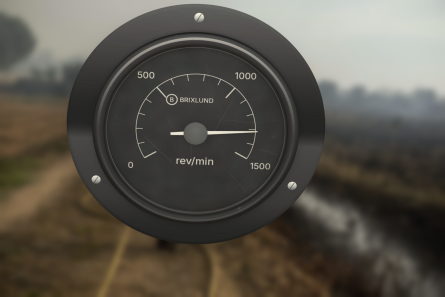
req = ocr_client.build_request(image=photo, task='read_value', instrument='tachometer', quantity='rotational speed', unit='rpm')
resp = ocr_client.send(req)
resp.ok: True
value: 1300 rpm
